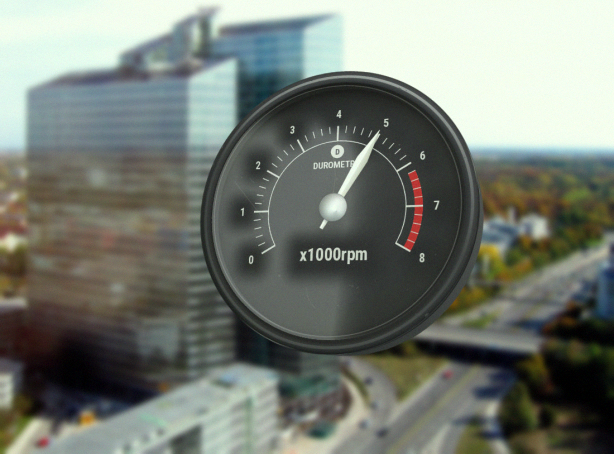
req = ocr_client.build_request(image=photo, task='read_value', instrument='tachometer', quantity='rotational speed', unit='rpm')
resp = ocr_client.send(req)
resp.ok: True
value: 5000 rpm
